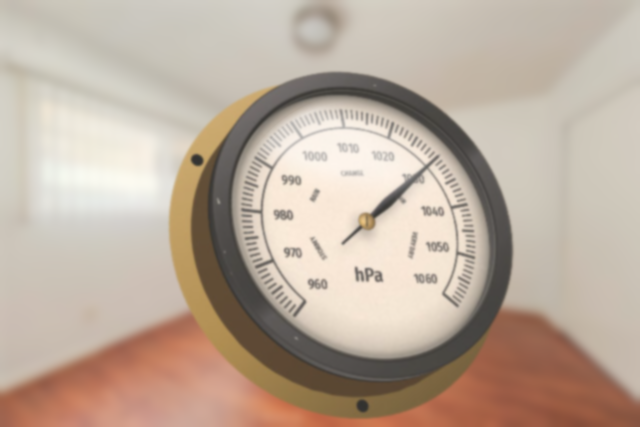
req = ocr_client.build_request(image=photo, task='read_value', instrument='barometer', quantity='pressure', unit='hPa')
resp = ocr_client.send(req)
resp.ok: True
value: 1030 hPa
